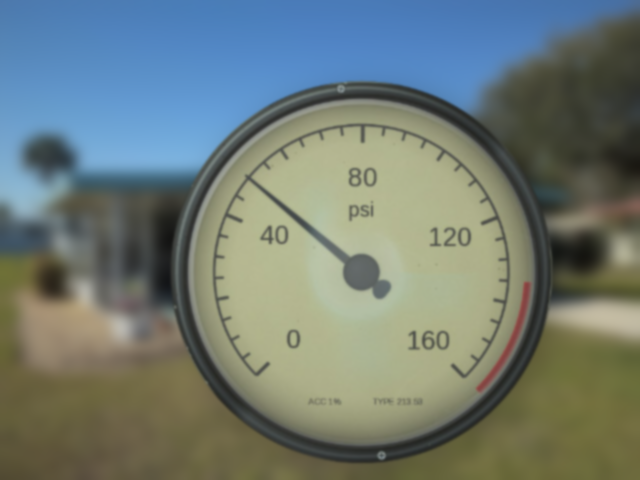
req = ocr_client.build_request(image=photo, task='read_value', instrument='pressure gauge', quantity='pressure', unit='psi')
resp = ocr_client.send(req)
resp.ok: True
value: 50 psi
